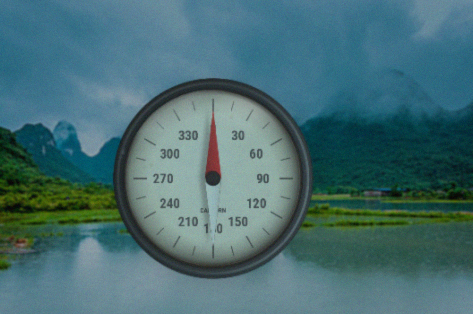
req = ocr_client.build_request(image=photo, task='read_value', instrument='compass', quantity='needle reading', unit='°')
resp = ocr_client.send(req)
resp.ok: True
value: 0 °
